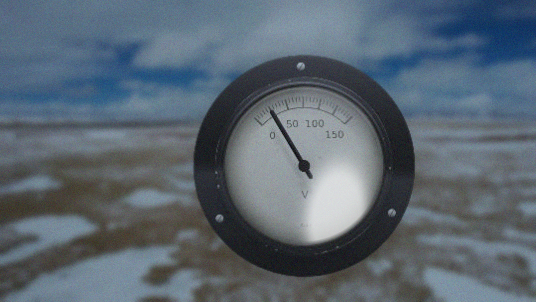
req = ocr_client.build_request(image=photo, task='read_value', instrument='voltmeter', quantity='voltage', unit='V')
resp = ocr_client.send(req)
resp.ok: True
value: 25 V
